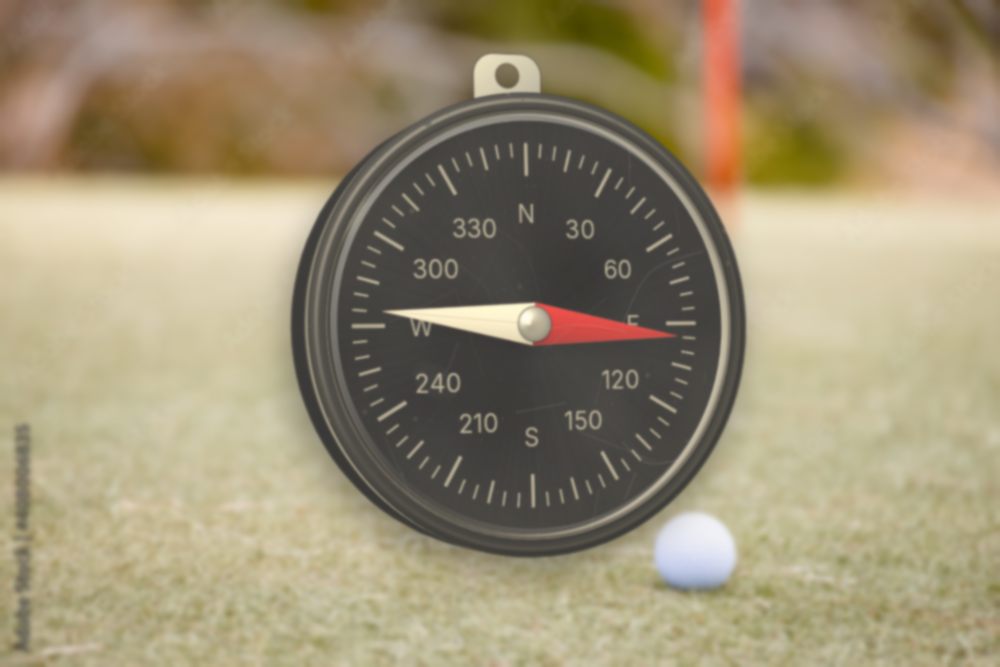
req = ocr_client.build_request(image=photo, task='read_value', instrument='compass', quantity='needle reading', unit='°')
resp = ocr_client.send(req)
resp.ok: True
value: 95 °
